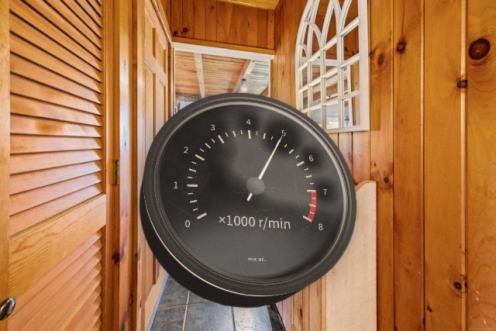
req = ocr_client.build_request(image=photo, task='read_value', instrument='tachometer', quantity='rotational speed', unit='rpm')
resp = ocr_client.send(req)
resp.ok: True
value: 5000 rpm
